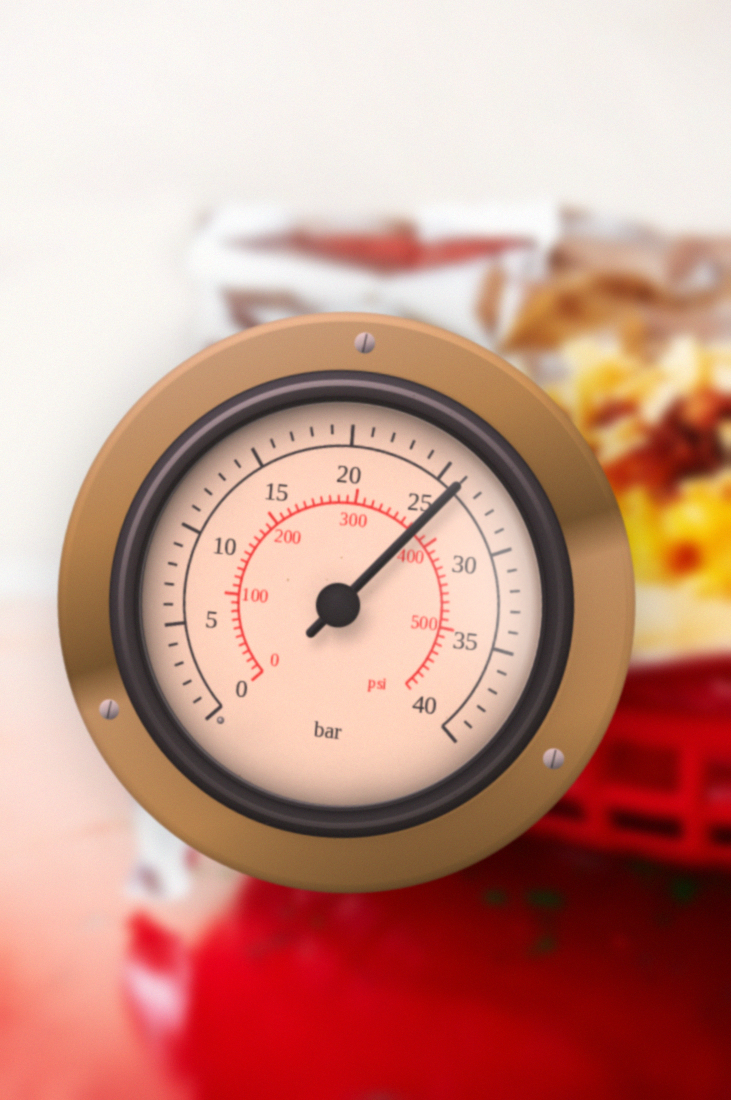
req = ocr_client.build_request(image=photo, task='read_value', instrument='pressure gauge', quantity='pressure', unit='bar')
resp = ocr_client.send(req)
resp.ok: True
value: 26 bar
